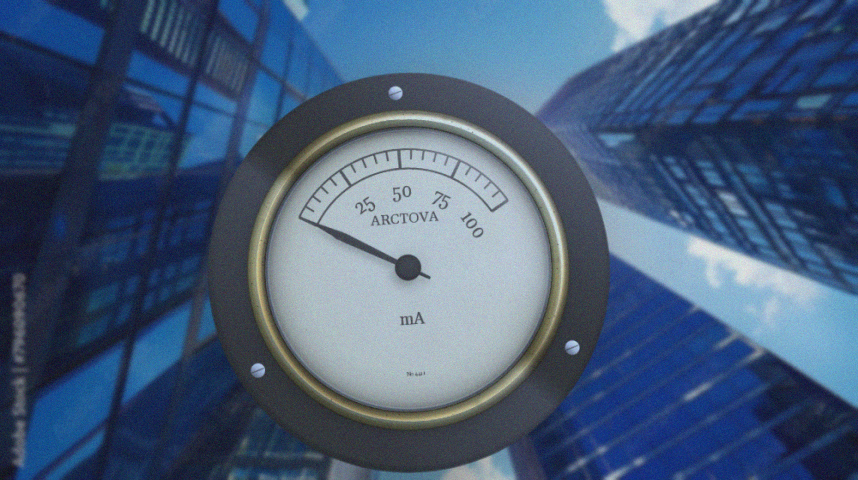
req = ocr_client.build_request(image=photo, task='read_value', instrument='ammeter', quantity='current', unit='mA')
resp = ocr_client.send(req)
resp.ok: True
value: 0 mA
